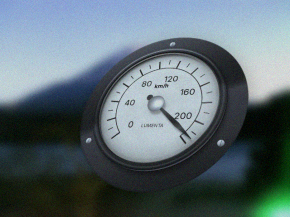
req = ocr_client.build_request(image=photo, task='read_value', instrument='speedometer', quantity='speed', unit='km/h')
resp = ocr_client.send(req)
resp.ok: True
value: 215 km/h
